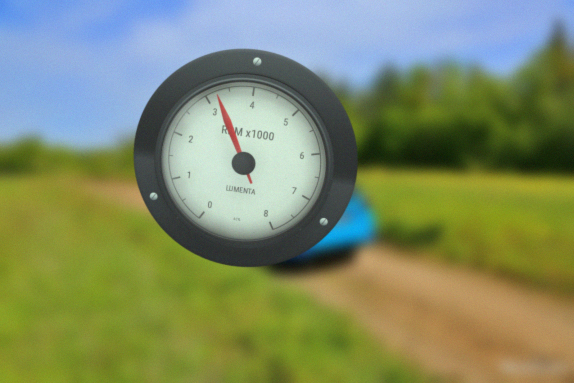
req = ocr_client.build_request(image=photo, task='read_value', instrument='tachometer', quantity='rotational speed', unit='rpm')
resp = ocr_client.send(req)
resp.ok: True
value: 3250 rpm
